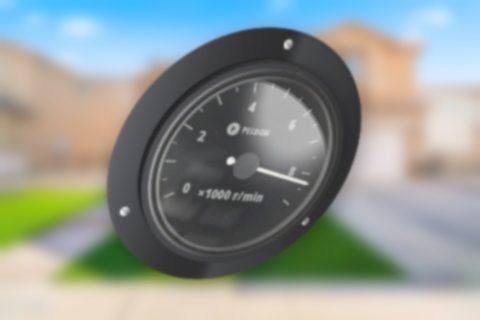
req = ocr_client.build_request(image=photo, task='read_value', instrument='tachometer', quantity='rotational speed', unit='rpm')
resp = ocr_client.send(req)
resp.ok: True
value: 8250 rpm
